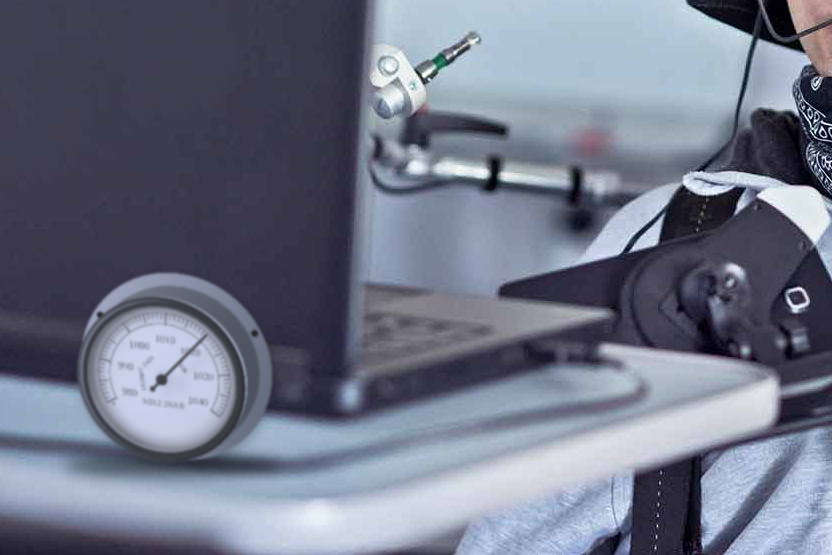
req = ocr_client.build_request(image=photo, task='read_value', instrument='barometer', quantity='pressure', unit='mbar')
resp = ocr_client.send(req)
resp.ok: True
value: 1020 mbar
